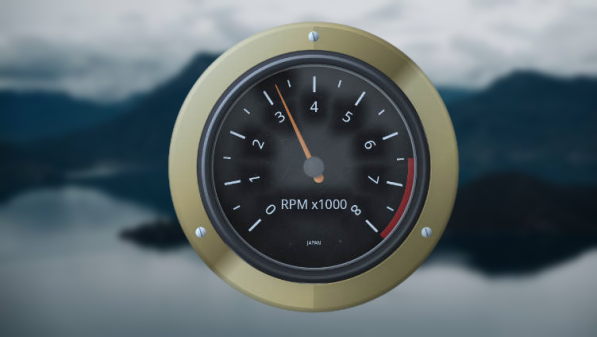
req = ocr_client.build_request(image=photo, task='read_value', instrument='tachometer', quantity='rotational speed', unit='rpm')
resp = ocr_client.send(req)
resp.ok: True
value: 3250 rpm
